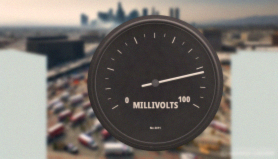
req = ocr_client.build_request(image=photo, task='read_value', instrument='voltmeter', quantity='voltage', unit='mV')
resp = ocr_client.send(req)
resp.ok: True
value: 82.5 mV
